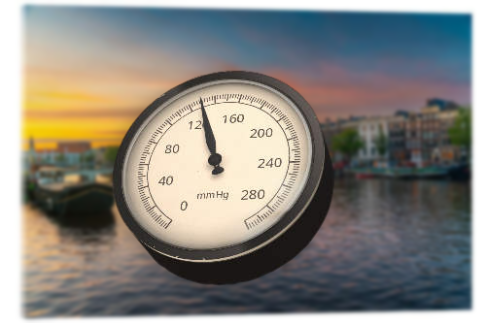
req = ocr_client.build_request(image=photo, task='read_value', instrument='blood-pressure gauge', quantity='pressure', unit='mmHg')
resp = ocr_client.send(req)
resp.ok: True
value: 130 mmHg
